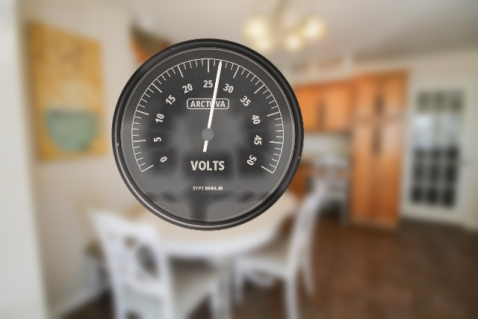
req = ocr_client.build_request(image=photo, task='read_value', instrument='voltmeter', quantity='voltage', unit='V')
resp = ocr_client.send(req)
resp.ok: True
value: 27 V
